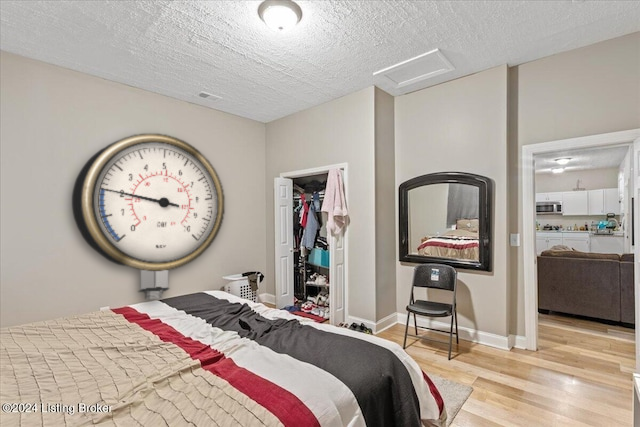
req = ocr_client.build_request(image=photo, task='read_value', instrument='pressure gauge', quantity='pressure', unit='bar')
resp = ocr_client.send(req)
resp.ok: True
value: 2 bar
